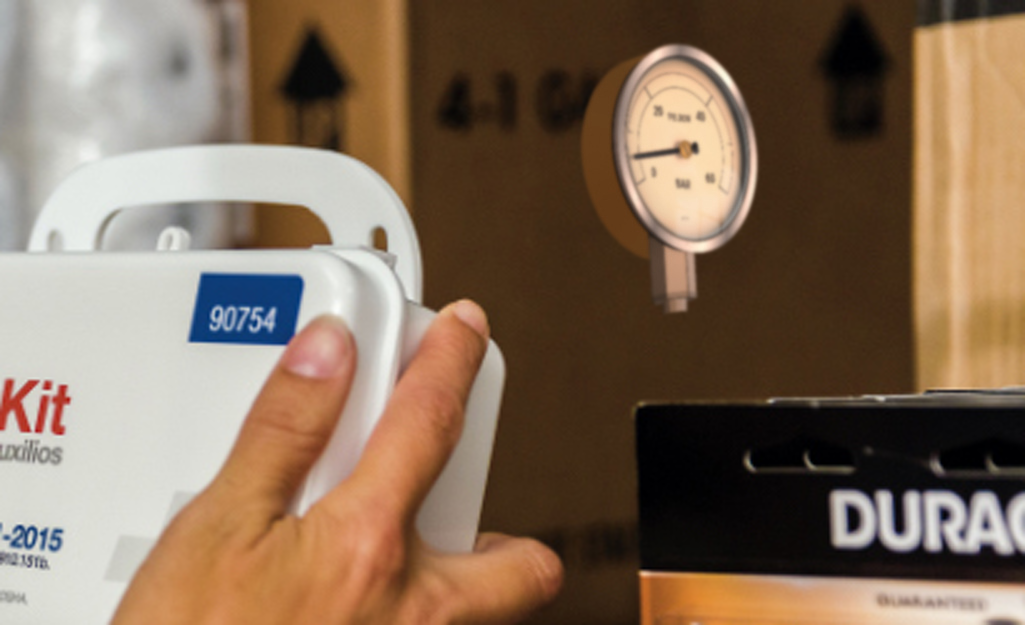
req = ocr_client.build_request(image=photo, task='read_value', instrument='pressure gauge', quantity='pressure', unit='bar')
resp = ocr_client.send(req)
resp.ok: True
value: 5 bar
